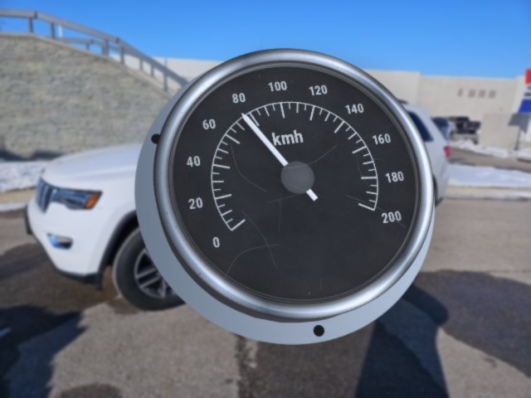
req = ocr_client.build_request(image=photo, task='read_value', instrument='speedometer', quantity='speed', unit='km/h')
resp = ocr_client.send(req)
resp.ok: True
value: 75 km/h
